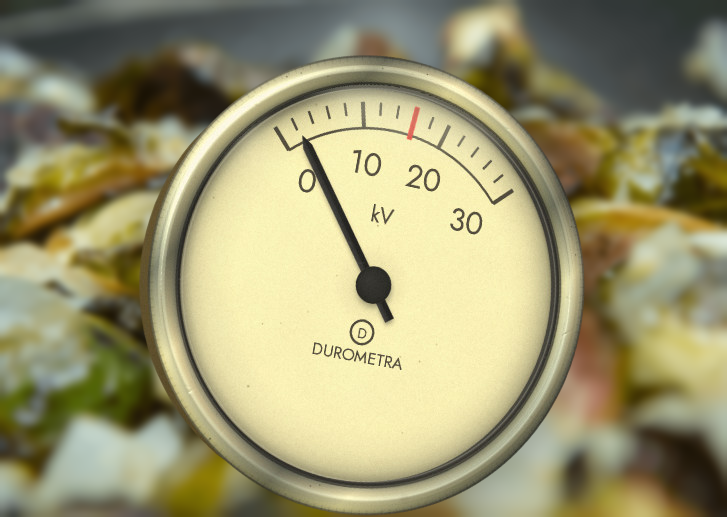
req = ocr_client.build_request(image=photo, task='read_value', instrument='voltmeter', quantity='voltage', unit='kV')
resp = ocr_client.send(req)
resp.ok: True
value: 2 kV
